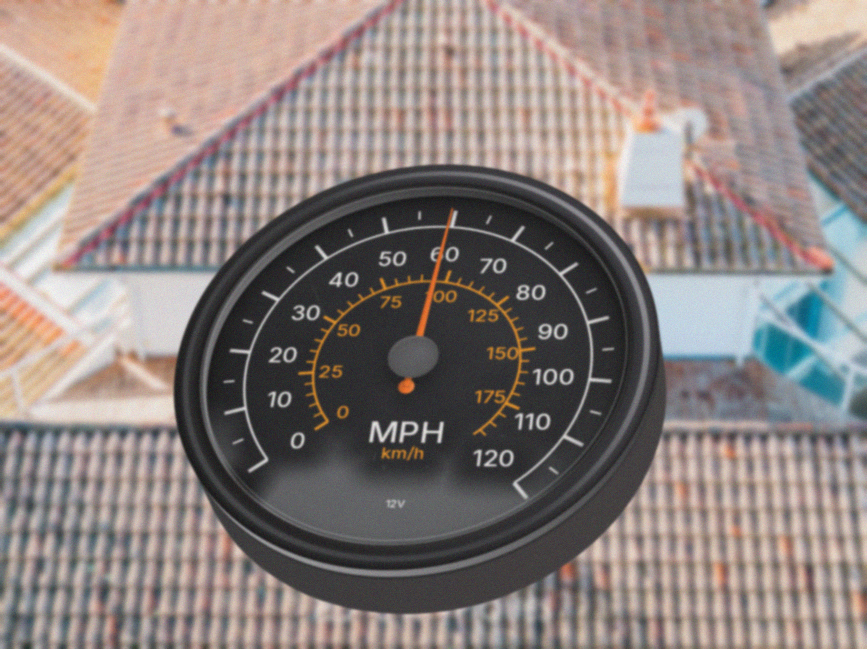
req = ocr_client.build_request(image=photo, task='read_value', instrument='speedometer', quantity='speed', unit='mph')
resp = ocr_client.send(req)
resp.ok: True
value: 60 mph
